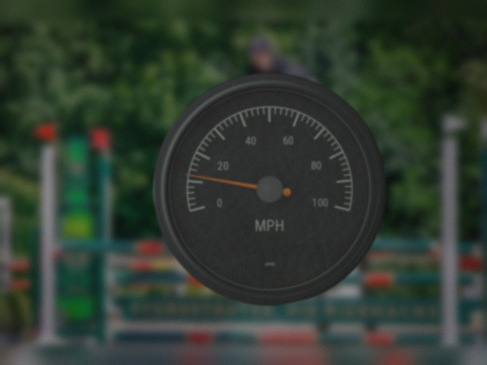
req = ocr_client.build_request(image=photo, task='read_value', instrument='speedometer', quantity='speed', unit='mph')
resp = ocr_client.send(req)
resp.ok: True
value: 12 mph
